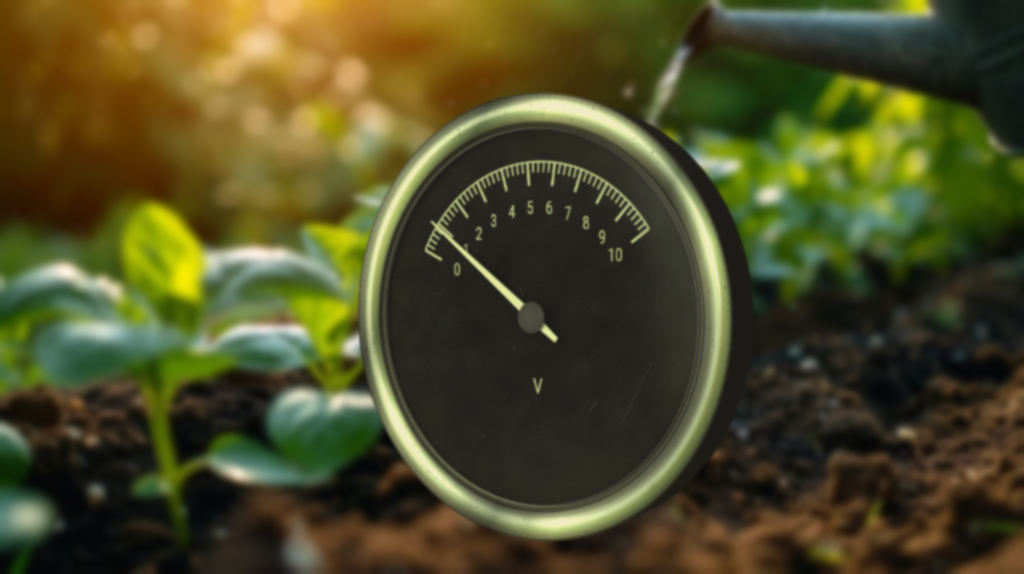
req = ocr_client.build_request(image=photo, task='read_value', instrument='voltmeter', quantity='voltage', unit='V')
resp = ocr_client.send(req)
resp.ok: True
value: 1 V
